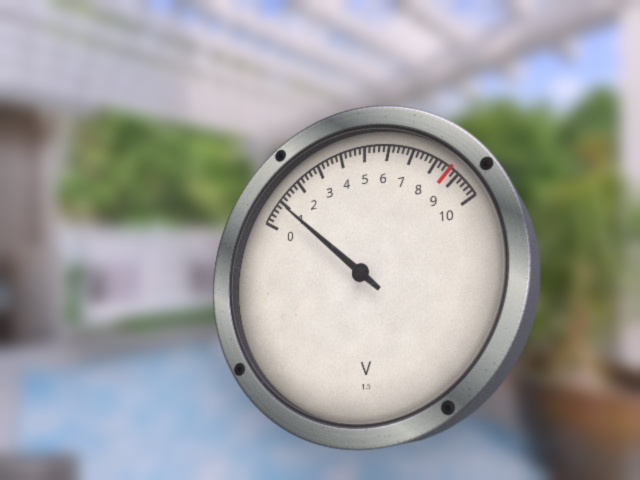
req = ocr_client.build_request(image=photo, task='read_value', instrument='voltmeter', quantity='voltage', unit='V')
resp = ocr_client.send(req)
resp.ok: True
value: 1 V
